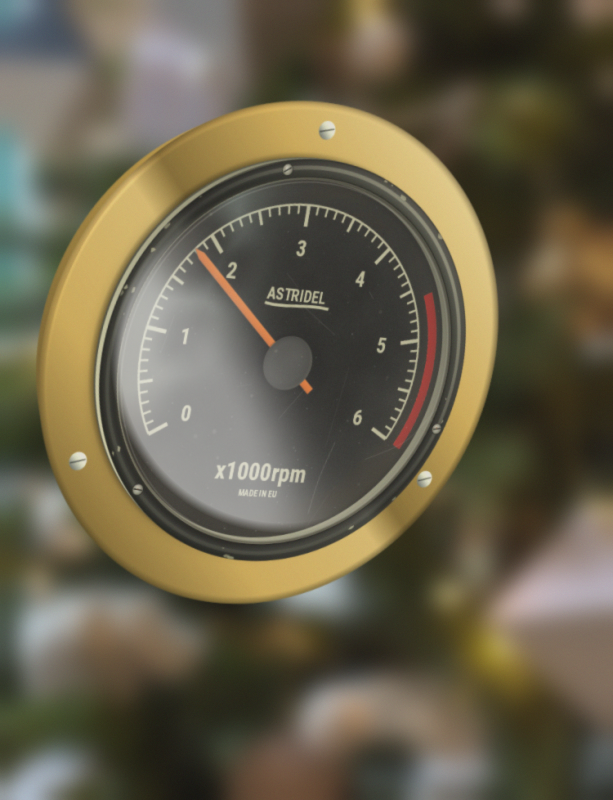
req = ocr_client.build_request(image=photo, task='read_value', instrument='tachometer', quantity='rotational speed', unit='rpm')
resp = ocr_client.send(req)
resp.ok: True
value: 1800 rpm
